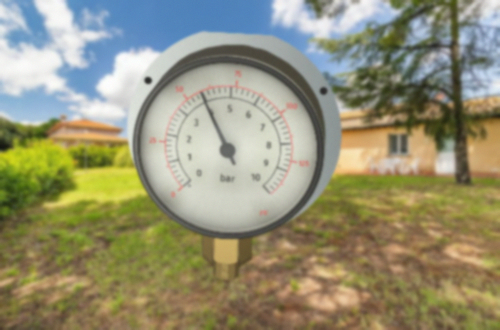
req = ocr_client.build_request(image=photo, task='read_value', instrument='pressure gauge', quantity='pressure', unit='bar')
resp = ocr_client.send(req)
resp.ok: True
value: 4 bar
